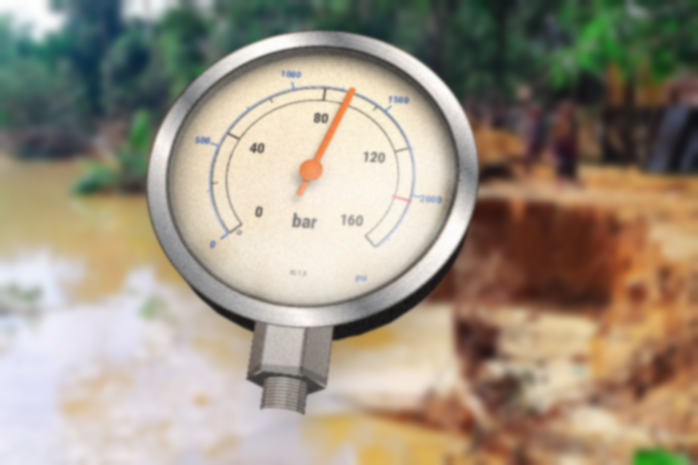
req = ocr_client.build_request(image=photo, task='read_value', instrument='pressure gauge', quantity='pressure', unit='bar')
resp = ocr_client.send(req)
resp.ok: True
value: 90 bar
